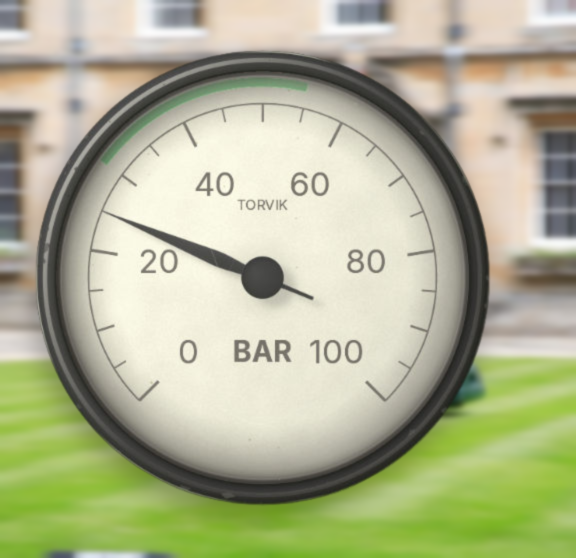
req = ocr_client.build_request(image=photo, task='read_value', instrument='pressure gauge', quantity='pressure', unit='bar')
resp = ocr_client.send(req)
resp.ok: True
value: 25 bar
